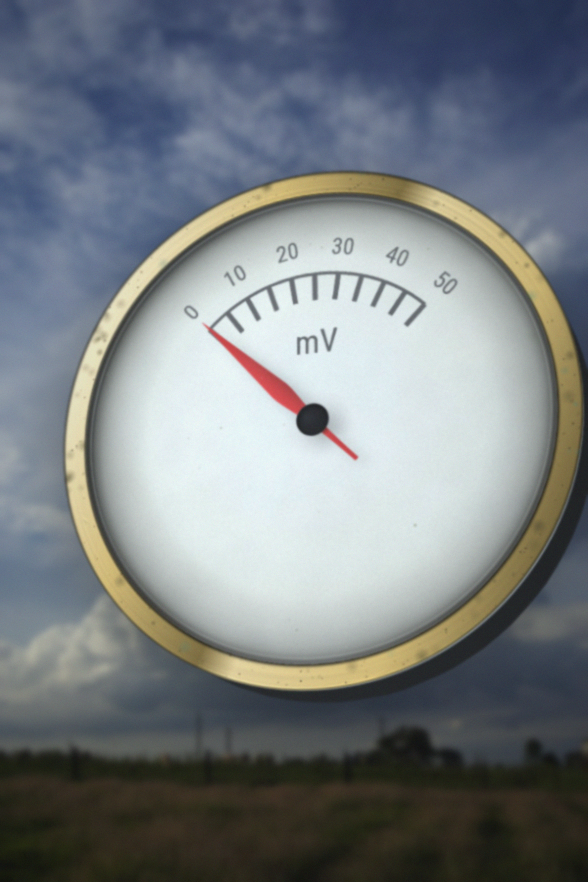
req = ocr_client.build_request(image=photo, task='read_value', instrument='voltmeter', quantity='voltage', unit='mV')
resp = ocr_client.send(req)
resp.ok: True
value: 0 mV
